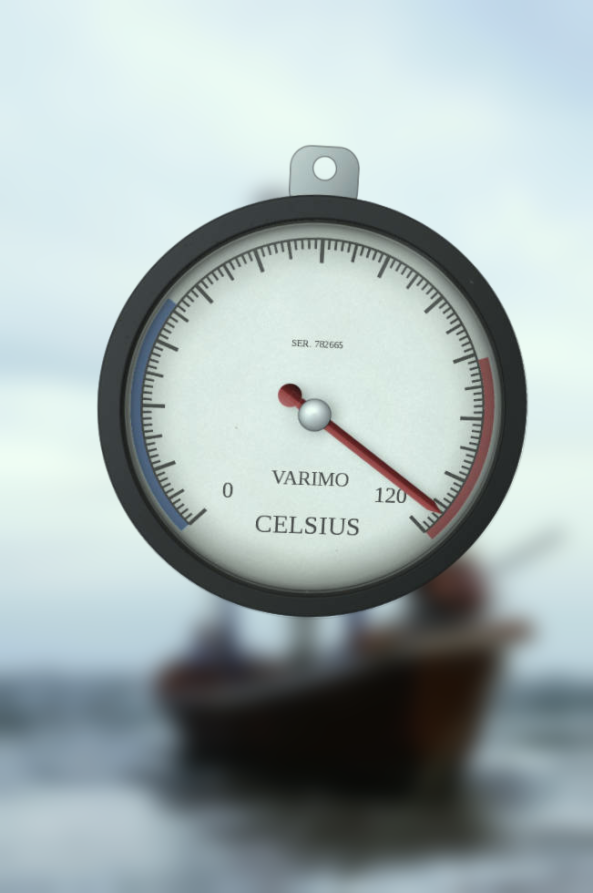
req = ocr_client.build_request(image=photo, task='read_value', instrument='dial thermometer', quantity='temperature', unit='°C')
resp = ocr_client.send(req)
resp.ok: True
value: 116 °C
